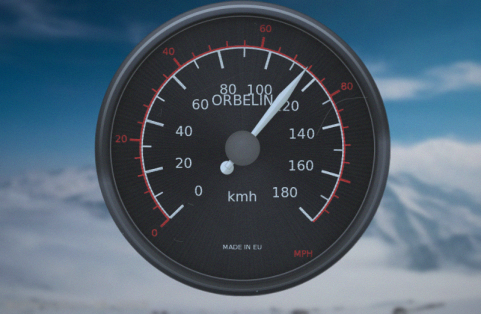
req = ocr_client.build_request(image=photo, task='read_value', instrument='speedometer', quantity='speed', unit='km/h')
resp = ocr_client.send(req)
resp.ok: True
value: 115 km/h
